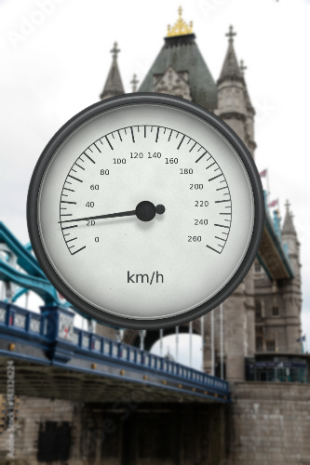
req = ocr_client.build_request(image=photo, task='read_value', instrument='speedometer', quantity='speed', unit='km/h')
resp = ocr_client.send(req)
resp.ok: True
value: 25 km/h
